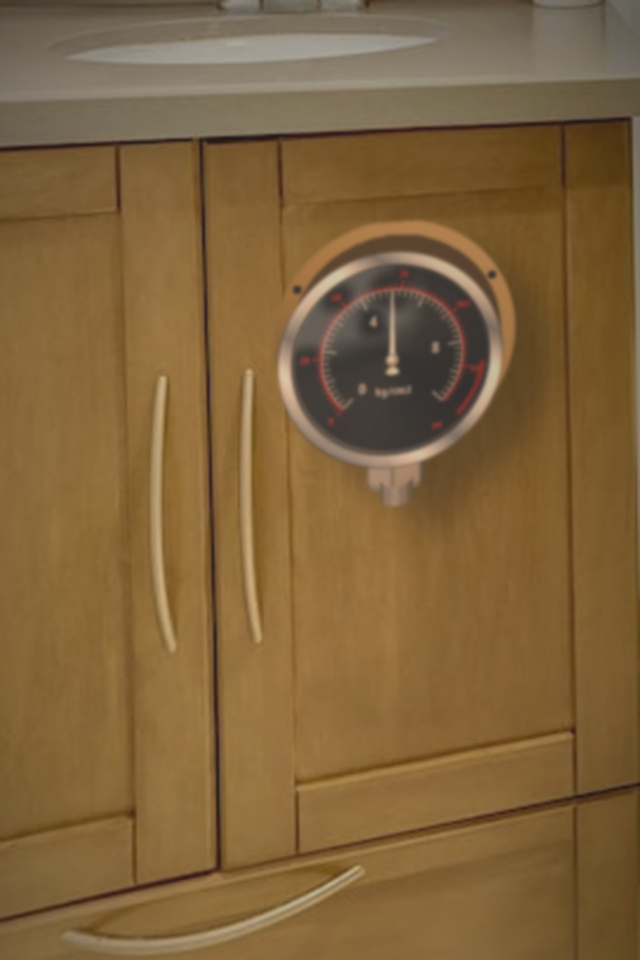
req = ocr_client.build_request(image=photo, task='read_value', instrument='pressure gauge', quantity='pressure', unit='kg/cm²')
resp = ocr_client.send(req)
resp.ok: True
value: 5 kg/cm²
